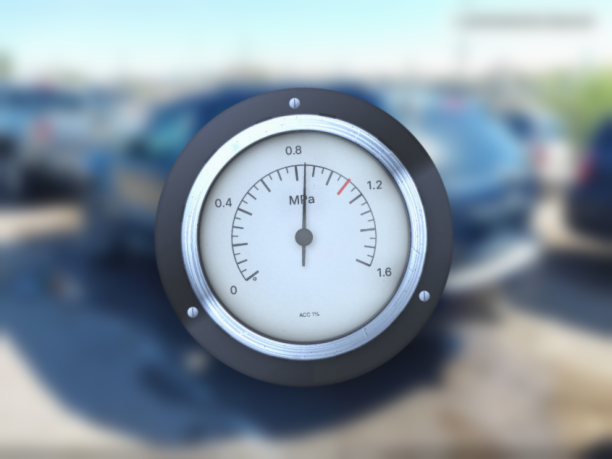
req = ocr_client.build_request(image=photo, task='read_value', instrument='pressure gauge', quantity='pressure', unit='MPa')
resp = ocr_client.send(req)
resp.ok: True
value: 0.85 MPa
